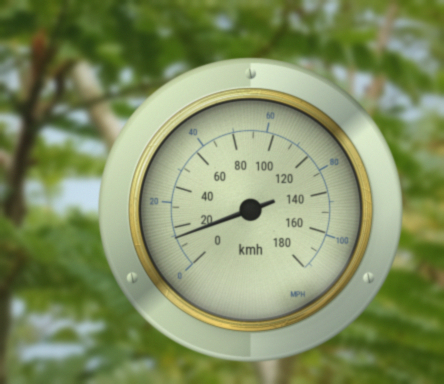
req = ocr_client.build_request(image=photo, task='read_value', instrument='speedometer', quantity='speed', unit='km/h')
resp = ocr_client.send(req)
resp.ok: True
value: 15 km/h
